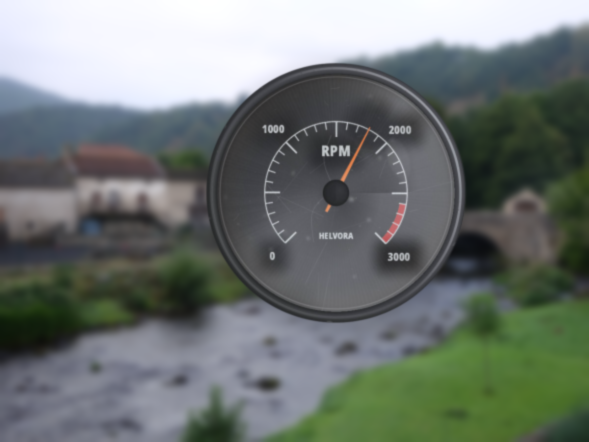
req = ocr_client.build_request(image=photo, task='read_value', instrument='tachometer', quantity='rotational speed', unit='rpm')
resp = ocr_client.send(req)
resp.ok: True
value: 1800 rpm
